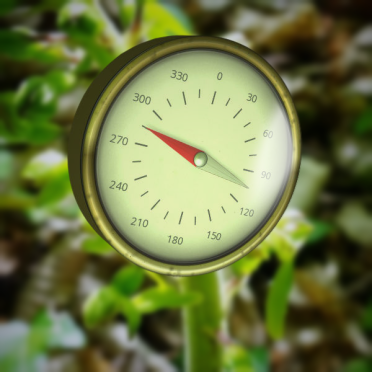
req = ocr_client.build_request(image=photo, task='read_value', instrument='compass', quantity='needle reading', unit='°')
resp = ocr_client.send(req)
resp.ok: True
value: 285 °
